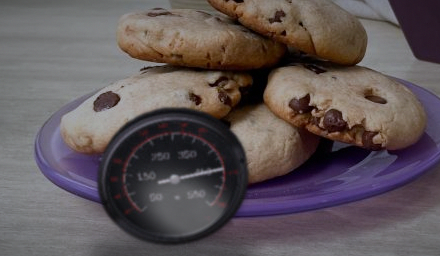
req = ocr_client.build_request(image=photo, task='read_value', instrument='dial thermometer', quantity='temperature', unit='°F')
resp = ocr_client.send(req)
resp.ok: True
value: 450 °F
